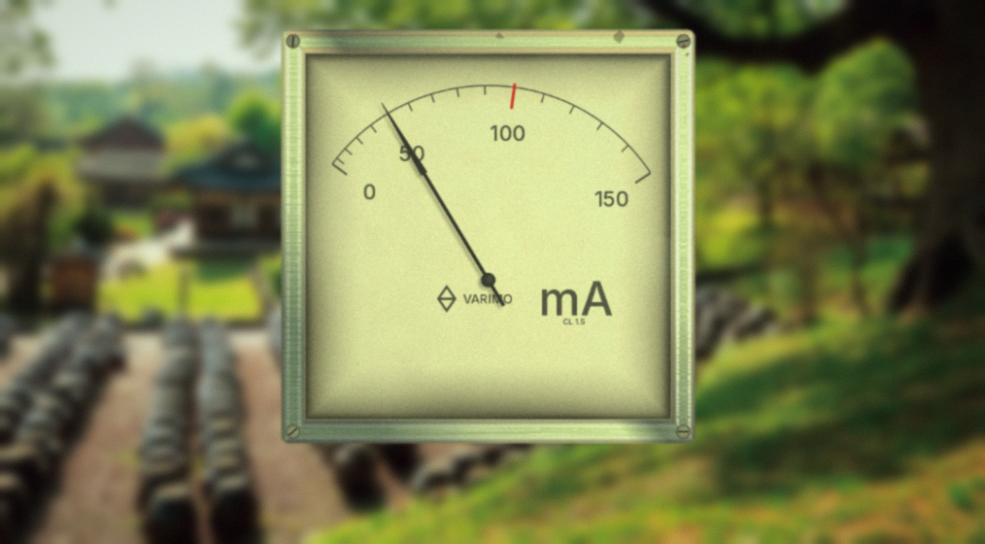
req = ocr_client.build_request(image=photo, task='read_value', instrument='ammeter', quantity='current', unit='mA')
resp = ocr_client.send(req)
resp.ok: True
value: 50 mA
